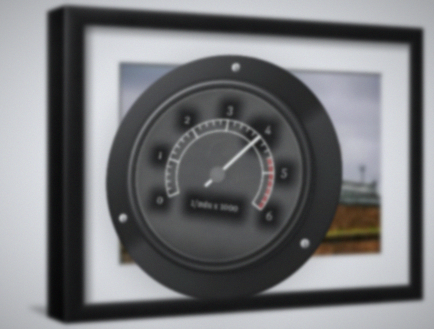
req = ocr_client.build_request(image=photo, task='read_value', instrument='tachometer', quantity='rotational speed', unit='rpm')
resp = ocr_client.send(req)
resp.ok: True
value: 4000 rpm
